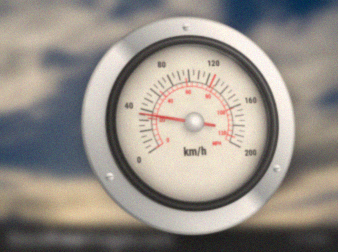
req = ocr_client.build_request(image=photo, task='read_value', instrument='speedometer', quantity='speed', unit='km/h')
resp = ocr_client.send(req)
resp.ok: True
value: 35 km/h
